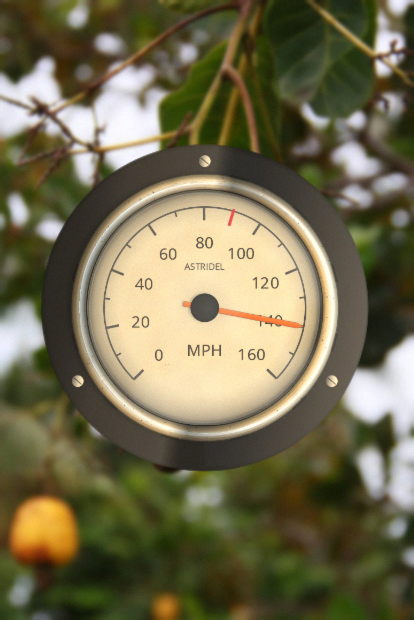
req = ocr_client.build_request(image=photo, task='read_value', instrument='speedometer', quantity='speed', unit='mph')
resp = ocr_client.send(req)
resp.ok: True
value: 140 mph
